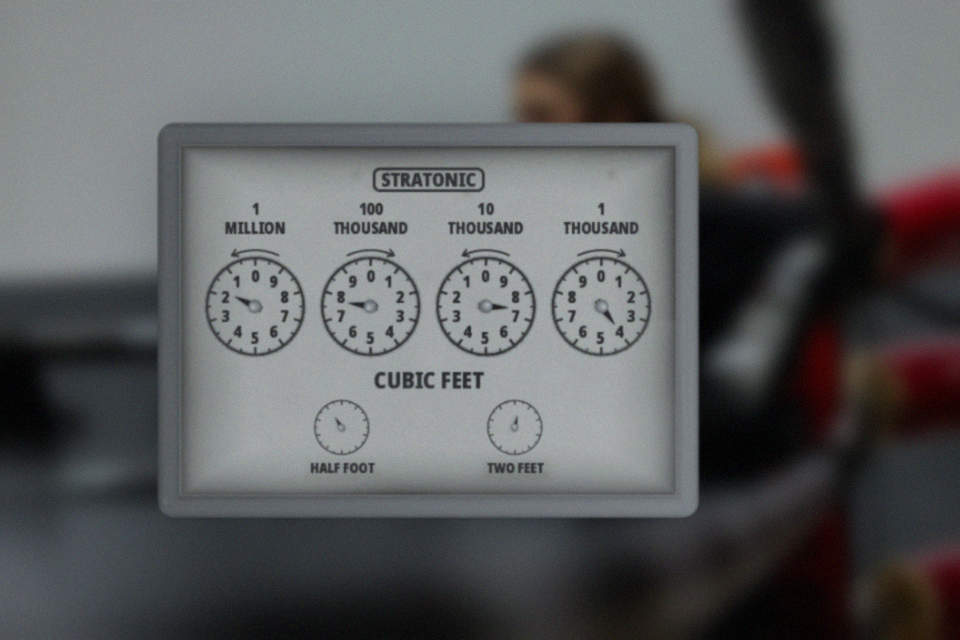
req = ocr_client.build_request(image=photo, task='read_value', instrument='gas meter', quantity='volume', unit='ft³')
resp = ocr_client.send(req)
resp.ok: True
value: 177400 ft³
